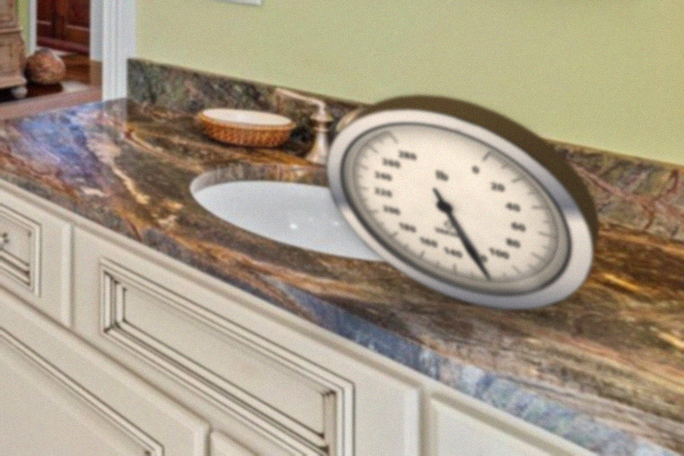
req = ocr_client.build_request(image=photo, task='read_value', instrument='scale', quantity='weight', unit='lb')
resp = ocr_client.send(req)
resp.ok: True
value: 120 lb
